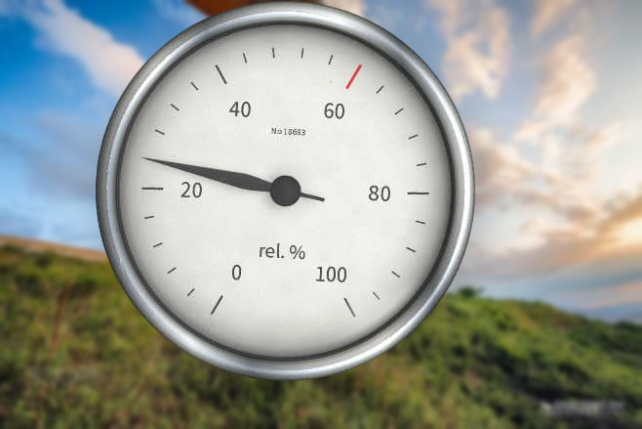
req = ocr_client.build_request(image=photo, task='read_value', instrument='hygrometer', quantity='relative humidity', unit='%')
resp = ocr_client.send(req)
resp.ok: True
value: 24 %
